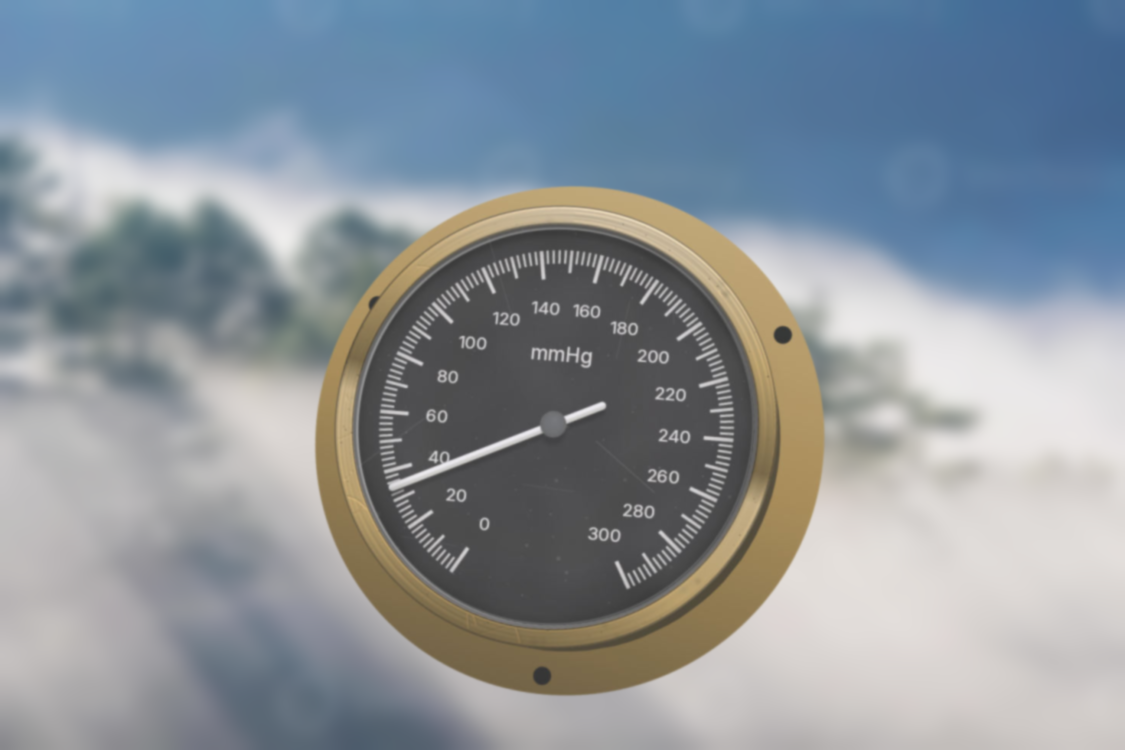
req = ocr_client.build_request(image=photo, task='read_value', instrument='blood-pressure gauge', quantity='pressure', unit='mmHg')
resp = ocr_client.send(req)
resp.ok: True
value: 34 mmHg
